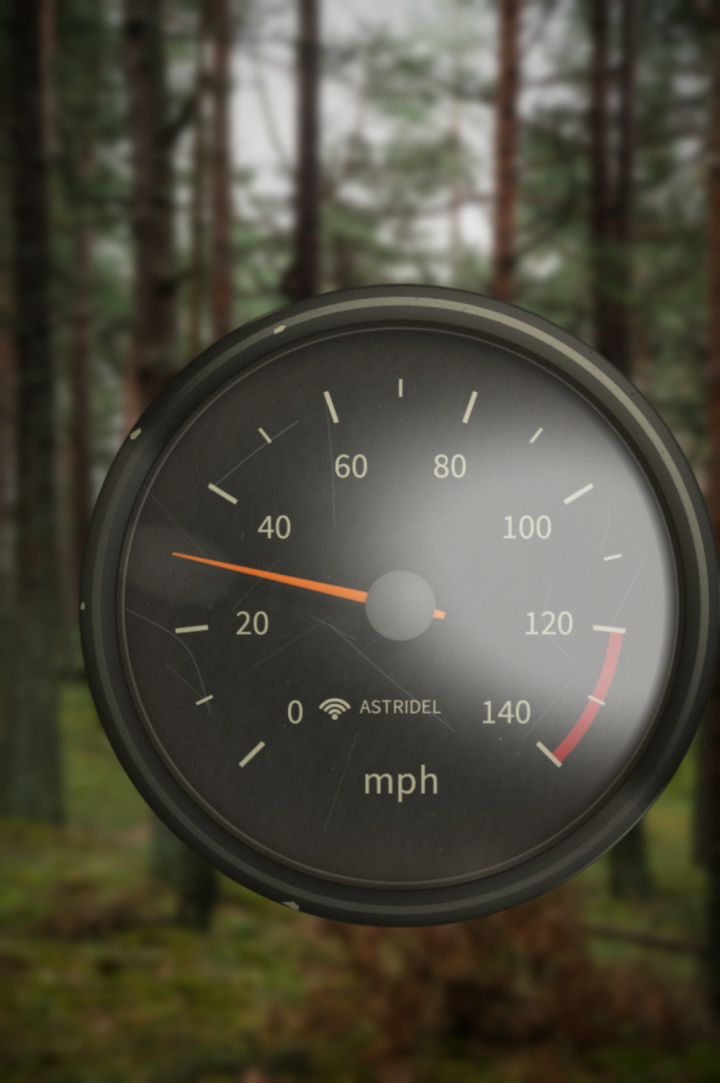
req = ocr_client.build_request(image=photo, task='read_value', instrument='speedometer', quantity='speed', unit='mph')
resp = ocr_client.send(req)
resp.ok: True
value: 30 mph
